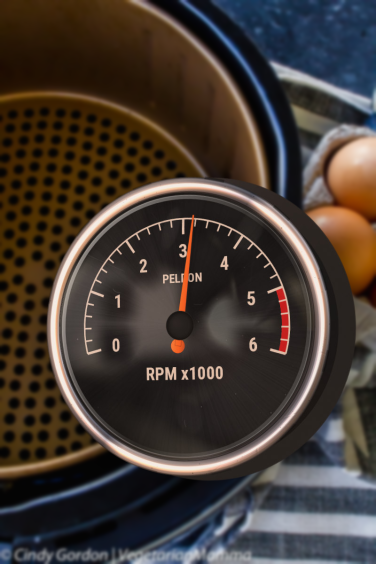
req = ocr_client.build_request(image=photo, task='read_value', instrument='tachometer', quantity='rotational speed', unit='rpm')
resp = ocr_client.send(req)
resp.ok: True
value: 3200 rpm
